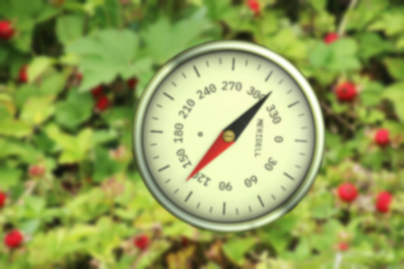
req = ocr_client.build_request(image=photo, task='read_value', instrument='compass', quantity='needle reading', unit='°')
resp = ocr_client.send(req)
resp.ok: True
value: 130 °
